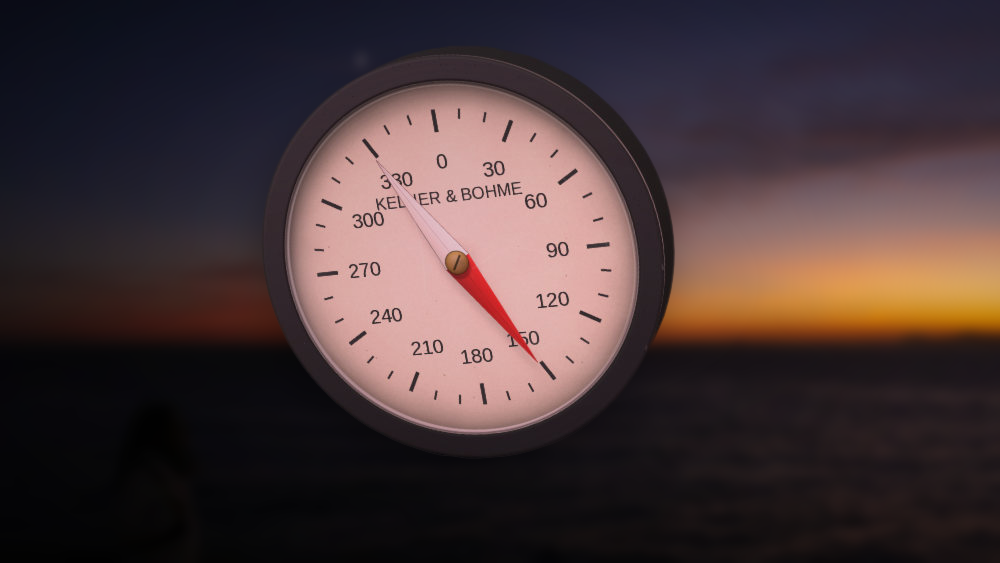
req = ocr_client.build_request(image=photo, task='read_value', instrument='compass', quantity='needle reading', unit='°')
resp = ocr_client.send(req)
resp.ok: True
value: 150 °
